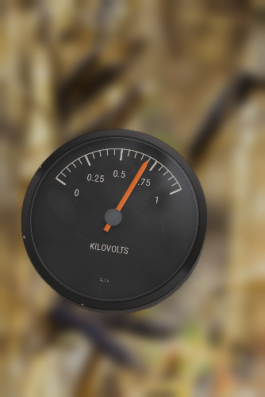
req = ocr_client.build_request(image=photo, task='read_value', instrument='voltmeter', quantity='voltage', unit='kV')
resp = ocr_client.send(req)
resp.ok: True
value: 0.7 kV
